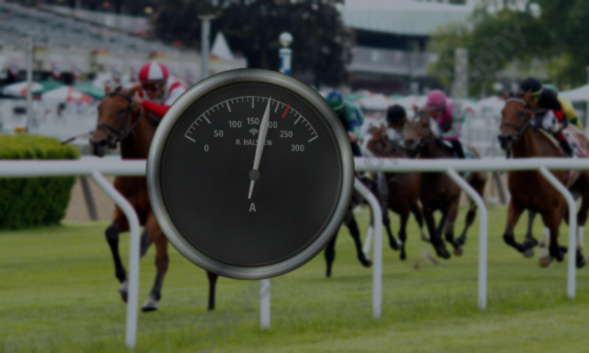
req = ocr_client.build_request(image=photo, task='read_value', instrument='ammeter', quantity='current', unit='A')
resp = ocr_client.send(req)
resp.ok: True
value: 180 A
